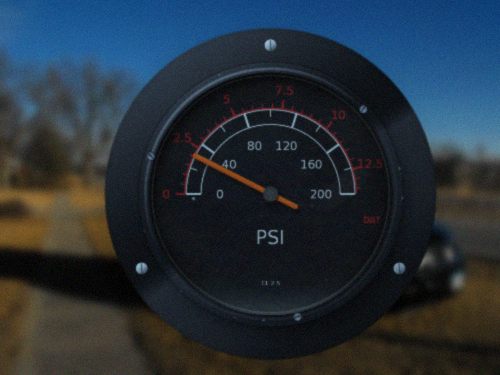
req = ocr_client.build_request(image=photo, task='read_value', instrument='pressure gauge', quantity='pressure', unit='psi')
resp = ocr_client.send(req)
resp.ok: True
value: 30 psi
